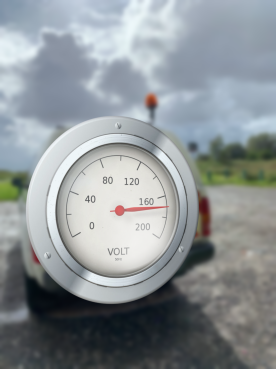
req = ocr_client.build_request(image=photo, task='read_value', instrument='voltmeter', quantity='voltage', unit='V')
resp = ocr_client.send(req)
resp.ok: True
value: 170 V
